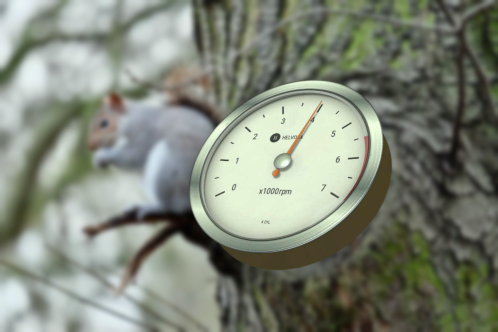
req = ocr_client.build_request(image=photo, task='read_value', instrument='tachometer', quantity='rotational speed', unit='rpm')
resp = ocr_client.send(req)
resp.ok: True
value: 4000 rpm
